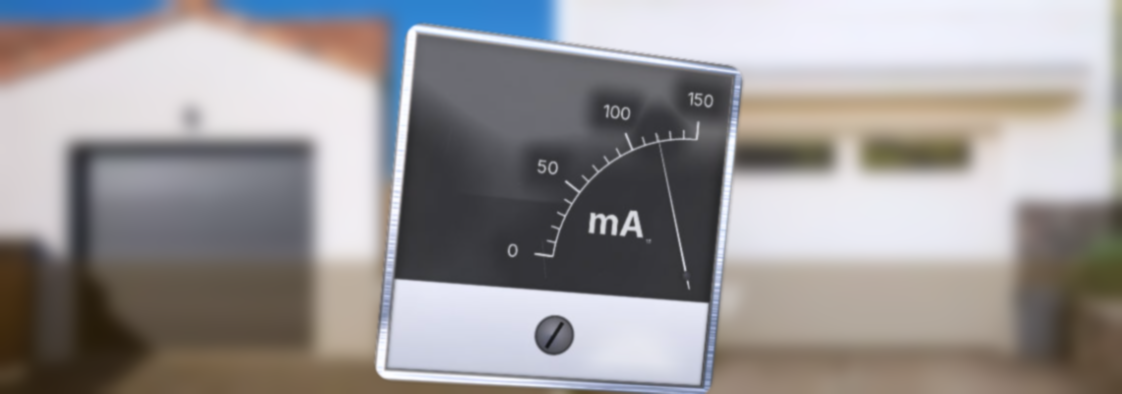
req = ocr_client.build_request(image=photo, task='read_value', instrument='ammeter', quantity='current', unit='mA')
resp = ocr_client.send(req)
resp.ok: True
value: 120 mA
